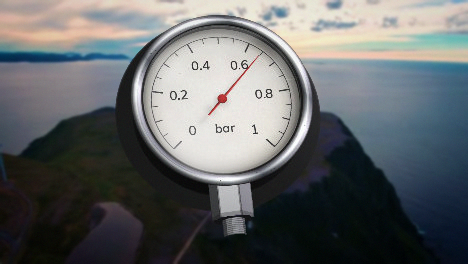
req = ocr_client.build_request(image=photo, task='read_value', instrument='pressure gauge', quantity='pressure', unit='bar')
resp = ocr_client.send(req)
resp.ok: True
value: 0.65 bar
